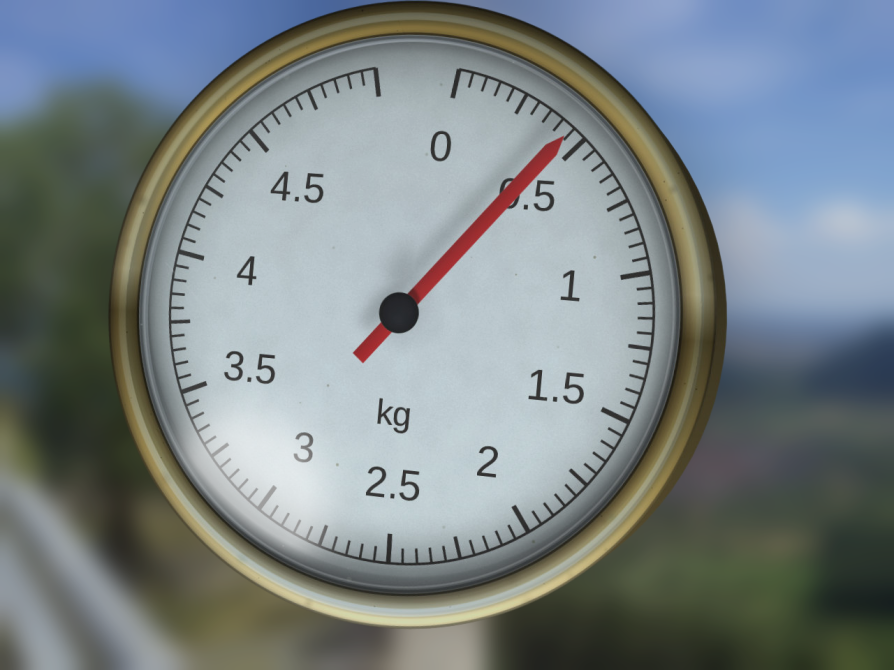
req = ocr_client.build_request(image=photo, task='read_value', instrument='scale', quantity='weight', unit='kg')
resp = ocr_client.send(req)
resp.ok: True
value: 0.45 kg
